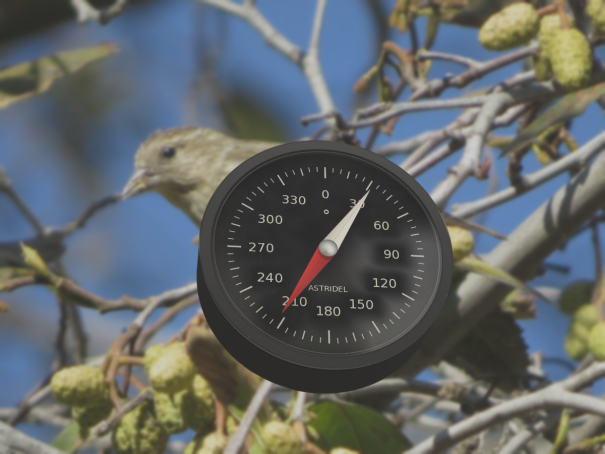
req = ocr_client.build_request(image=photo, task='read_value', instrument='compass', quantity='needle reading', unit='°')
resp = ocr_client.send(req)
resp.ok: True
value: 212.5 °
